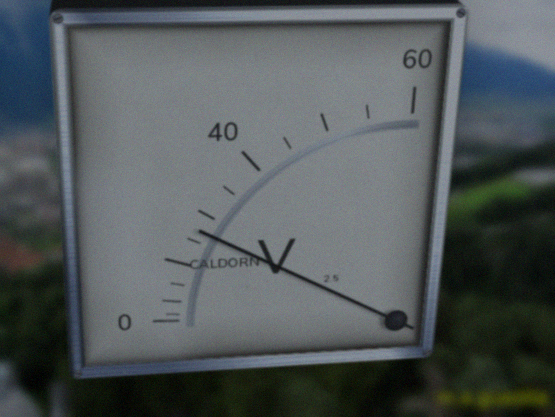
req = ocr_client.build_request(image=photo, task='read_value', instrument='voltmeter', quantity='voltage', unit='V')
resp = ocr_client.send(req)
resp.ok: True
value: 27.5 V
